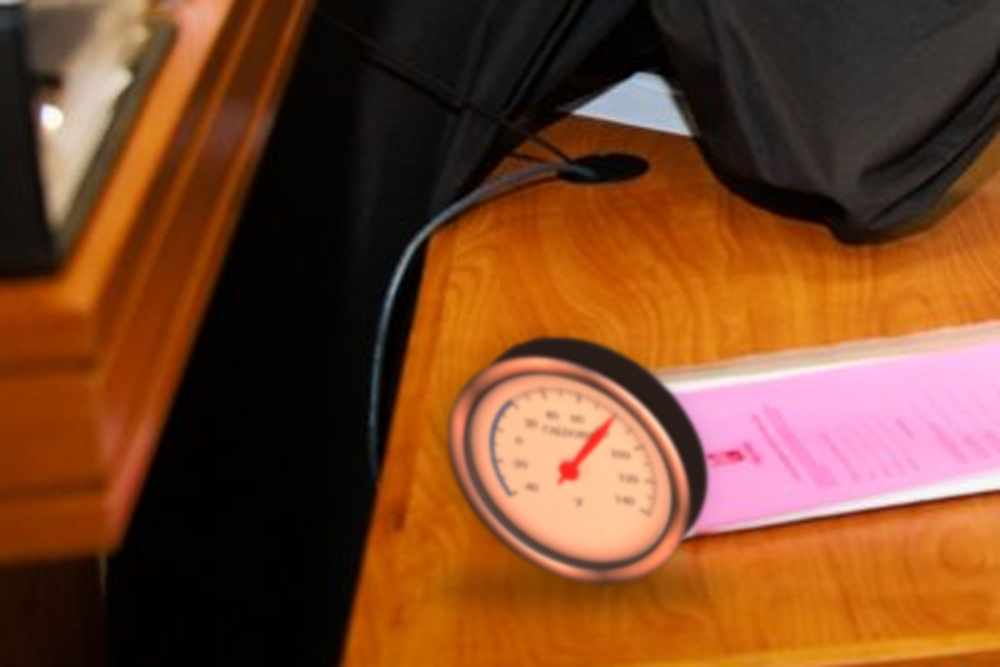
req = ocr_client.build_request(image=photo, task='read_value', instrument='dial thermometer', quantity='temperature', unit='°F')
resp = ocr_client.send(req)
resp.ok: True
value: 80 °F
